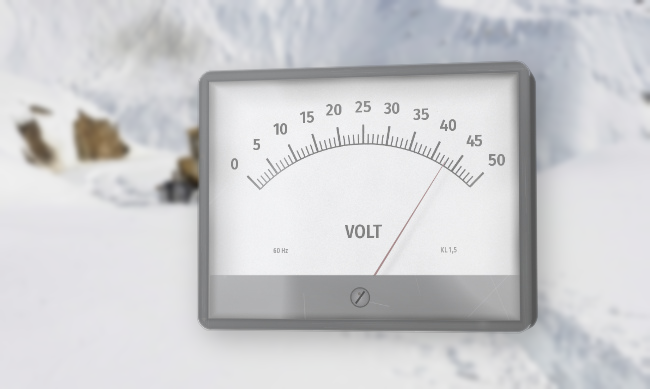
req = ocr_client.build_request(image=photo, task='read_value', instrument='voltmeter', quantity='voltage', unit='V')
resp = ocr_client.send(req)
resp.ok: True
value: 43 V
